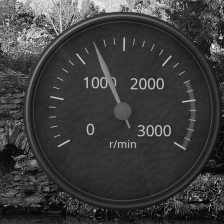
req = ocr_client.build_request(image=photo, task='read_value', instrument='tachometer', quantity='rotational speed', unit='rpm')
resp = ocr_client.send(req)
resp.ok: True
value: 1200 rpm
